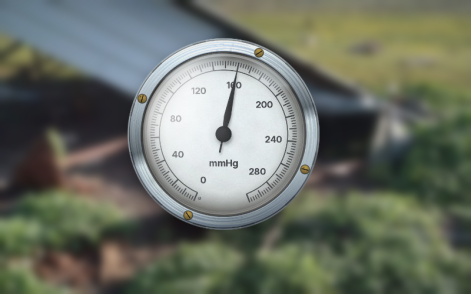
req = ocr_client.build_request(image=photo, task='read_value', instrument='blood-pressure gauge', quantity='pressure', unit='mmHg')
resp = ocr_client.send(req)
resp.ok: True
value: 160 mmHg
